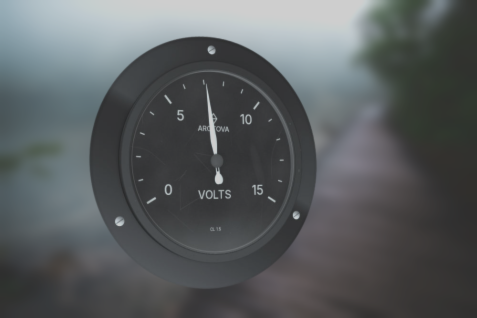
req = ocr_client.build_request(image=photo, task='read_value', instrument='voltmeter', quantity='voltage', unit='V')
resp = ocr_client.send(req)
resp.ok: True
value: 7 V
